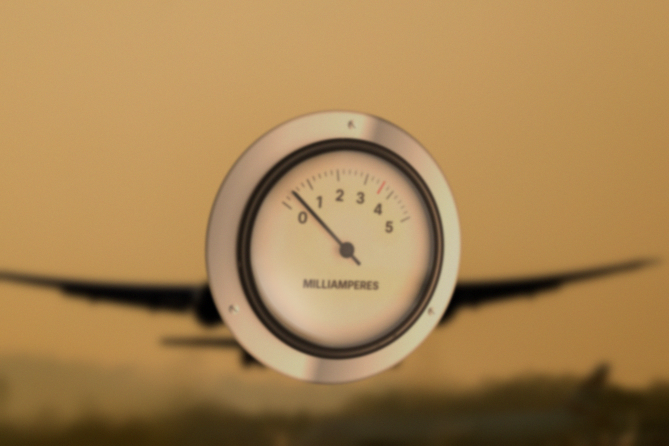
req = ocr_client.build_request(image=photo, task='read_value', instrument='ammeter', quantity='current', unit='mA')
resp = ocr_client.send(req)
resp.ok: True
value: 0.4 mA
